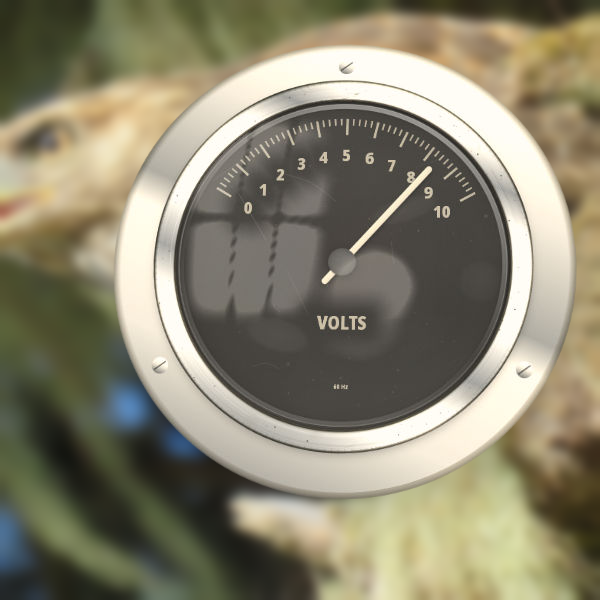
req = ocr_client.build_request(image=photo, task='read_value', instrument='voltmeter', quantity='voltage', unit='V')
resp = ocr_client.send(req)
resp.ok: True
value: 8.4 V
